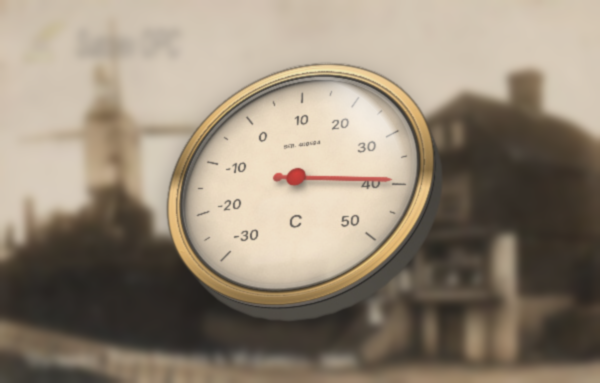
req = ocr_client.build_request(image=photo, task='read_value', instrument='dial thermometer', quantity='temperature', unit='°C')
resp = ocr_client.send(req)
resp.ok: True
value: 40 °C
